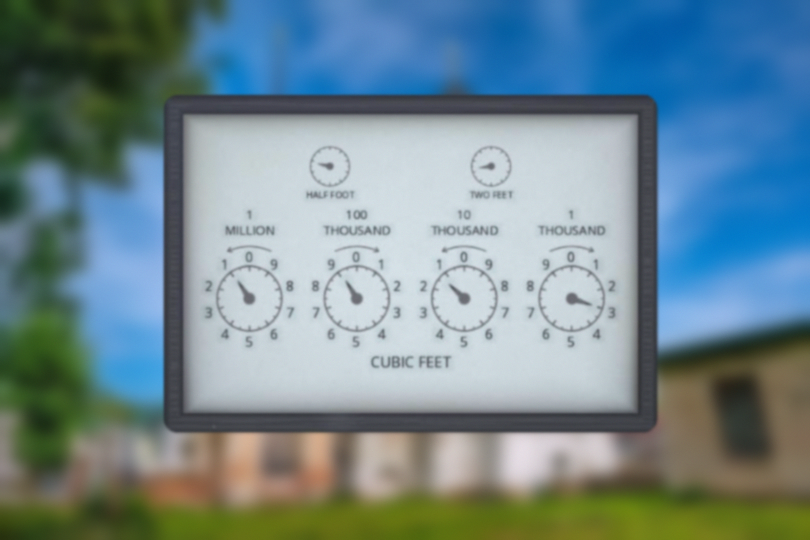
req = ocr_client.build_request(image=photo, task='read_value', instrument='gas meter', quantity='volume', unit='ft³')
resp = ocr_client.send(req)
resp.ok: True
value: 91300 ft³
